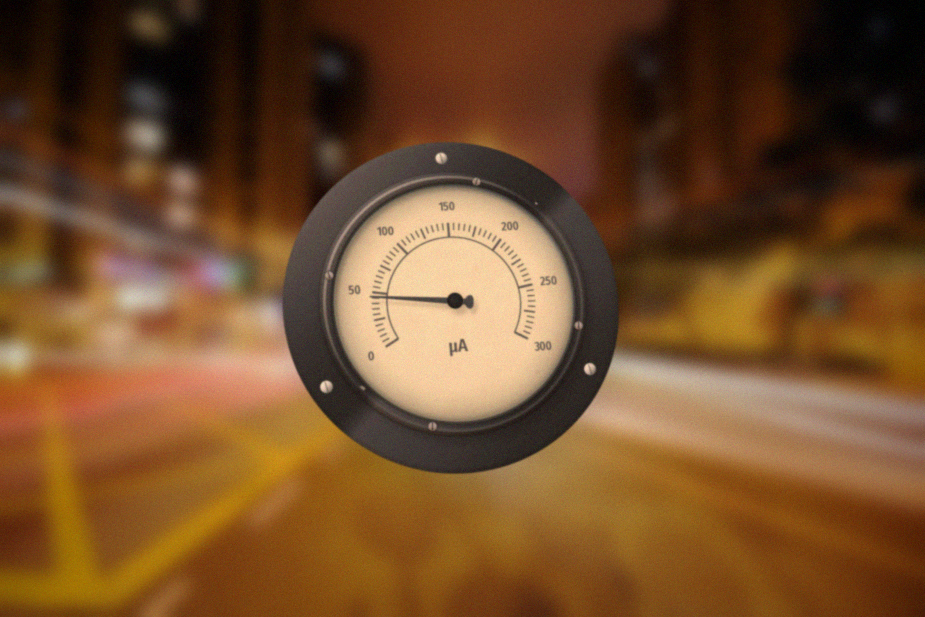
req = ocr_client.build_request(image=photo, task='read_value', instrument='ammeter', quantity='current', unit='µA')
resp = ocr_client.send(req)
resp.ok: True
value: 45 µA
